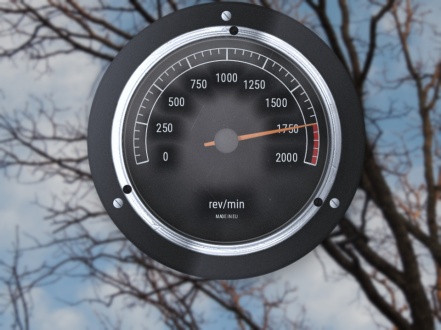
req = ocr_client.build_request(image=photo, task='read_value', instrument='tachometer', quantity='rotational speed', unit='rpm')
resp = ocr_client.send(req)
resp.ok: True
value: 1750 rpm
